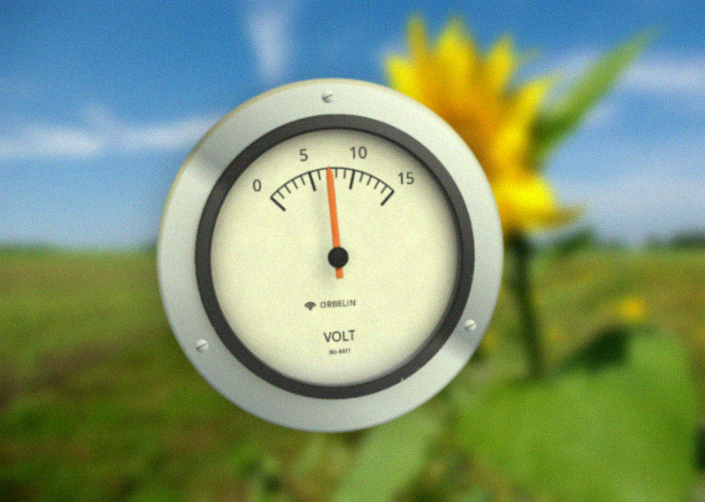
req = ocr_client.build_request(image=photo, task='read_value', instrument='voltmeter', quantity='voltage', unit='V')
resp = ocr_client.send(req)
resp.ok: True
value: 7 V
